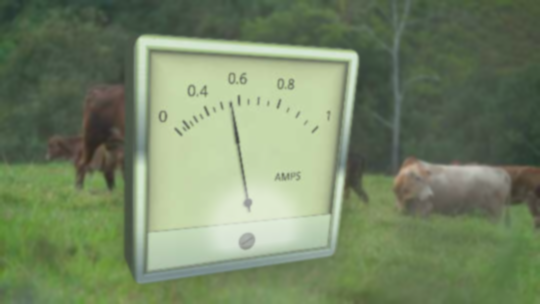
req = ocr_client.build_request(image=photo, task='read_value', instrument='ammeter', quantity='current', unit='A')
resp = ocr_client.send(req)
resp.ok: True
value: 0.55 A
